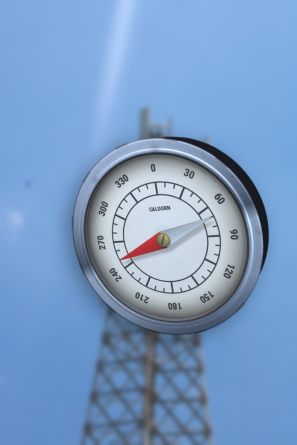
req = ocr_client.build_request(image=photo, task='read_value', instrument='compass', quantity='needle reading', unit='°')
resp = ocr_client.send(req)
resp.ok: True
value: 250 °
